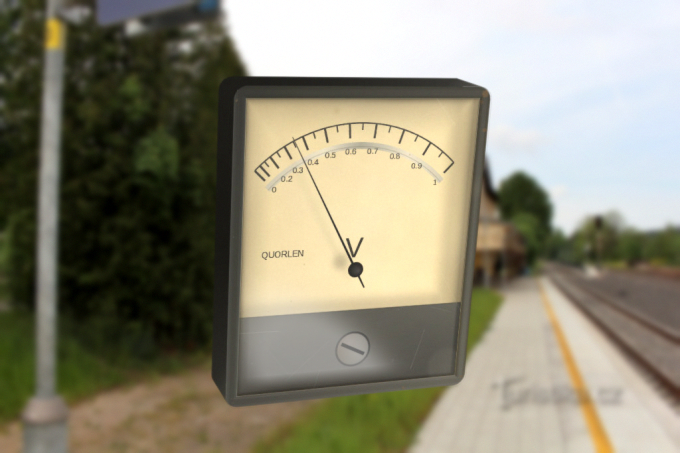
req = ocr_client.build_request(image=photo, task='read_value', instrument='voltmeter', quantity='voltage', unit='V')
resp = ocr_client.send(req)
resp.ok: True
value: 0.35 V
